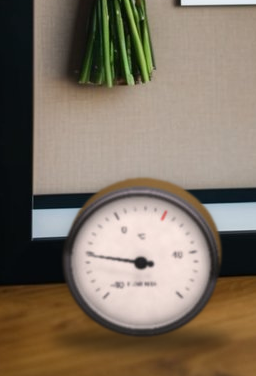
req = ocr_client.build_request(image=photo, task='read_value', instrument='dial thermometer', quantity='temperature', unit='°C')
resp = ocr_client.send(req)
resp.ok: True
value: -20 °C
